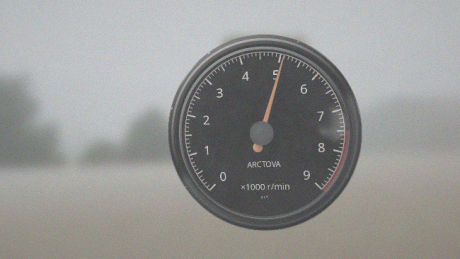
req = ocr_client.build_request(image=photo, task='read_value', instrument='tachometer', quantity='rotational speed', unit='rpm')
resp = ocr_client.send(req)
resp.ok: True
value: 5100 rpm
